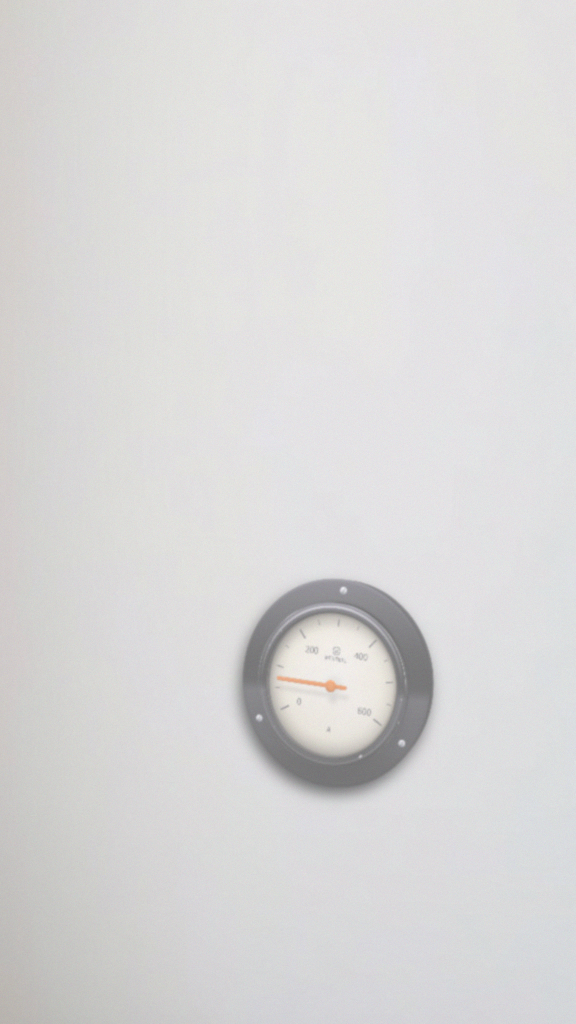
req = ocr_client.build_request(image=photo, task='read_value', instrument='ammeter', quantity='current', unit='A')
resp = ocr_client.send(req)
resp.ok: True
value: 75 A
